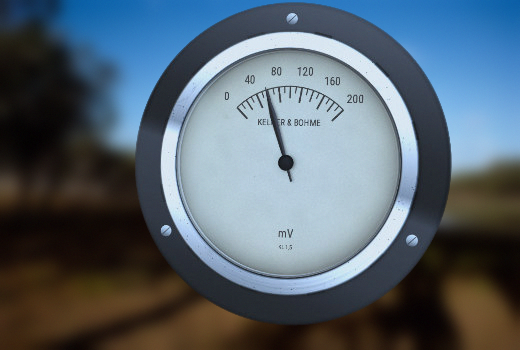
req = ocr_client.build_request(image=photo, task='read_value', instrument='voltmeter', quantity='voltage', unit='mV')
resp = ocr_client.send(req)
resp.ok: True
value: 60 mV
